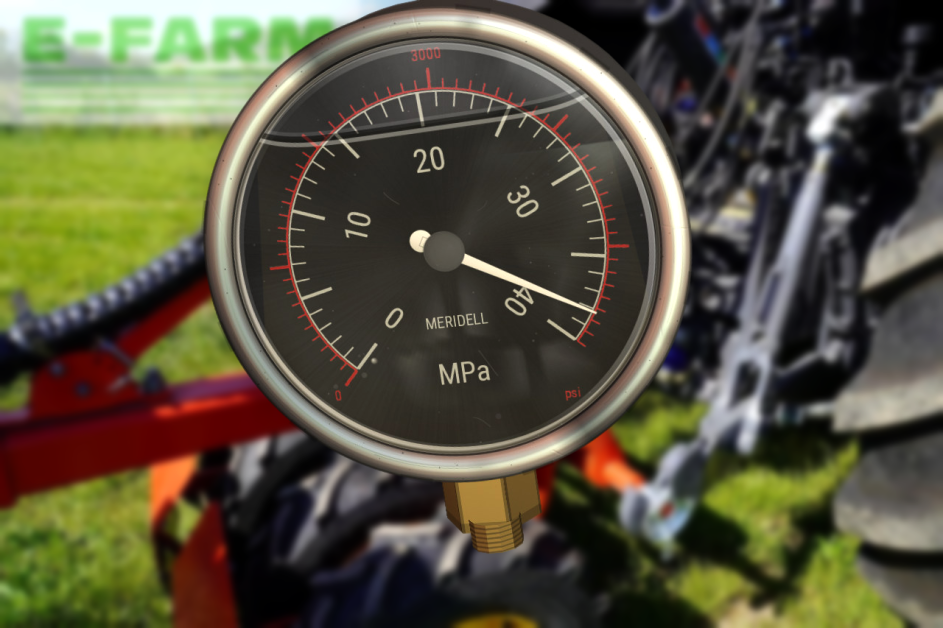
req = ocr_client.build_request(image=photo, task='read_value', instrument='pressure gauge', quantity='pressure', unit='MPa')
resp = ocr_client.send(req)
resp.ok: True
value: 38 MPa
